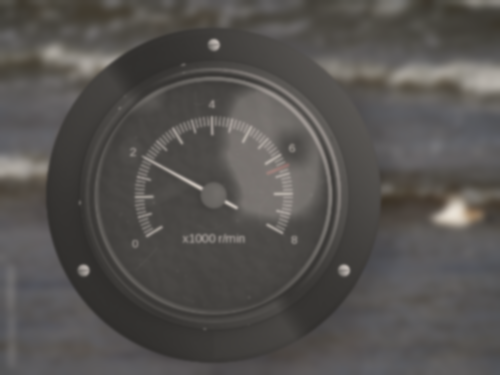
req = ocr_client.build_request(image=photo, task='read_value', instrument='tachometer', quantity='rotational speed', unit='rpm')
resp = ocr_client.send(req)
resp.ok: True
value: 2000 rpm
